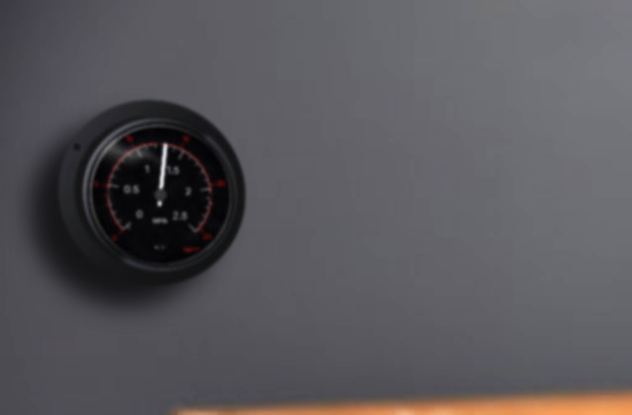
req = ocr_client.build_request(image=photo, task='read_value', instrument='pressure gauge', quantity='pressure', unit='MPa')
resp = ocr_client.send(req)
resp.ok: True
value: 1.3 MPa
